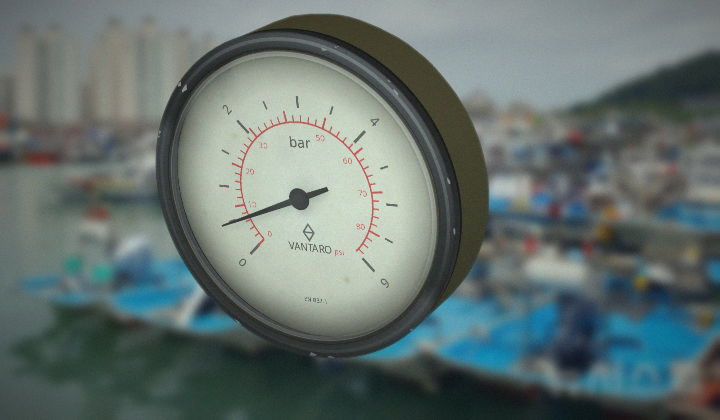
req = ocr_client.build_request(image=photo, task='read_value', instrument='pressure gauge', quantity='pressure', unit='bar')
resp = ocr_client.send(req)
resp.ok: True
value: 0.5 bar
